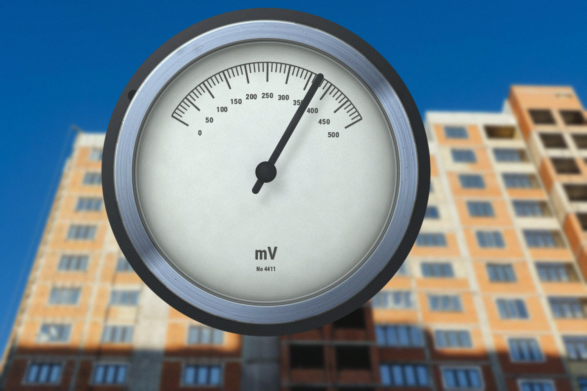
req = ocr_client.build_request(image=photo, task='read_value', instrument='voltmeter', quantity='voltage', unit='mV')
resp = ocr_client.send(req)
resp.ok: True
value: 370 mV
